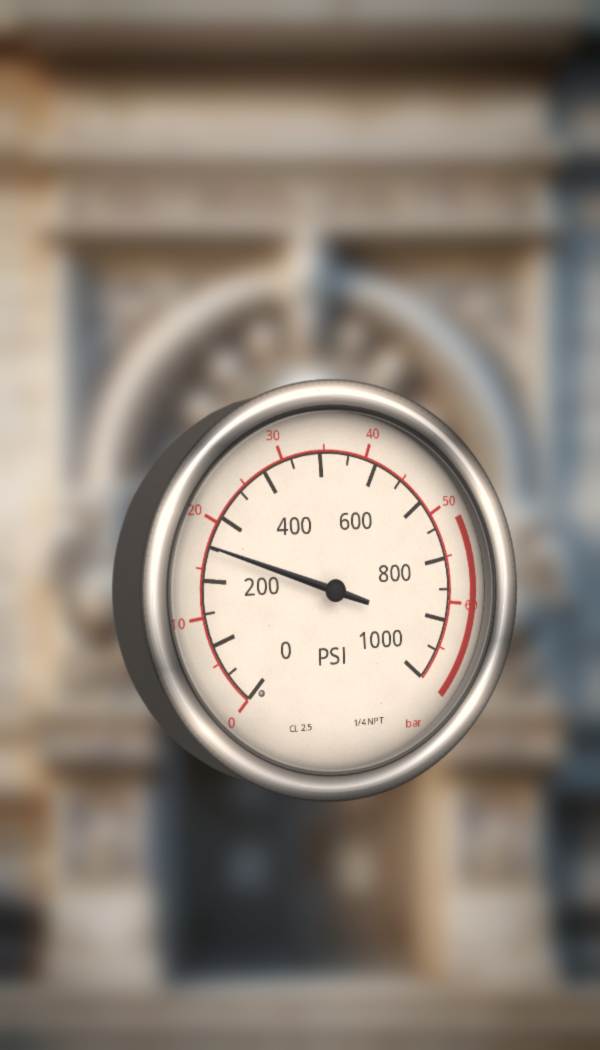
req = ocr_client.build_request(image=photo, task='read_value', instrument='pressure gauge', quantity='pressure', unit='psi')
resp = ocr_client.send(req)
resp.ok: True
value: 250 psi
